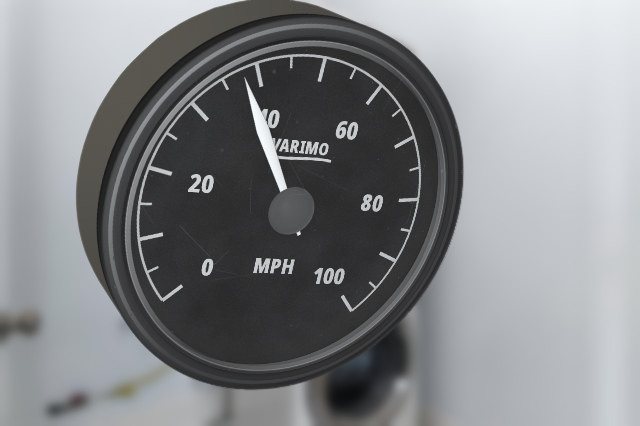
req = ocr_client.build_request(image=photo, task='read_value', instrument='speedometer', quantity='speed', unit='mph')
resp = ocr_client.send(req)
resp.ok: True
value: 37.5 mph
